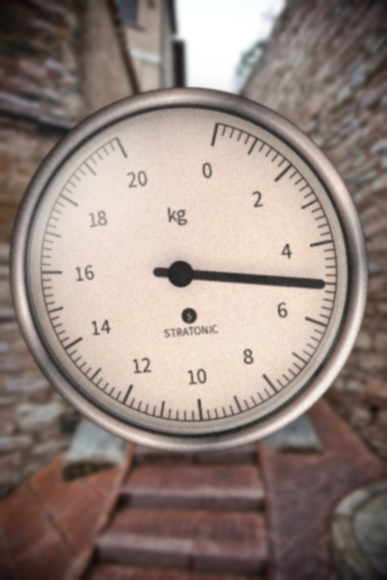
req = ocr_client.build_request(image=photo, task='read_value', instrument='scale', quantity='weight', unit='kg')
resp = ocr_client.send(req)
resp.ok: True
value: 5 kg
